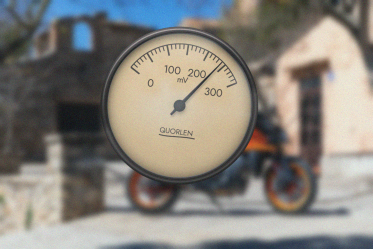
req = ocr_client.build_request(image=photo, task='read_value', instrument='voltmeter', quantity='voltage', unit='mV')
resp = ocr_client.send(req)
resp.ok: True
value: 240 mV
